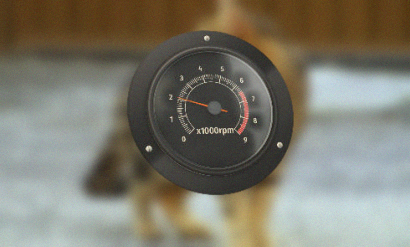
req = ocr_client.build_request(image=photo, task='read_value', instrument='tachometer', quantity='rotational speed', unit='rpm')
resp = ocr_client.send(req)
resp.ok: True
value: 2000 rpm
